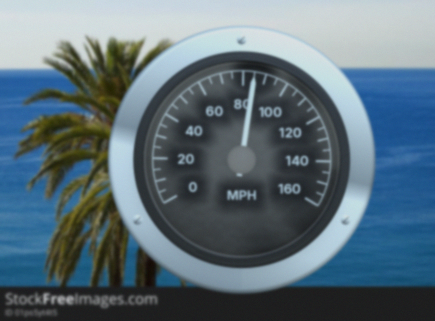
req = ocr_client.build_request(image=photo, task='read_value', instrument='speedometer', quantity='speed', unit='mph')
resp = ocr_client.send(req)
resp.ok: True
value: 85 mph
